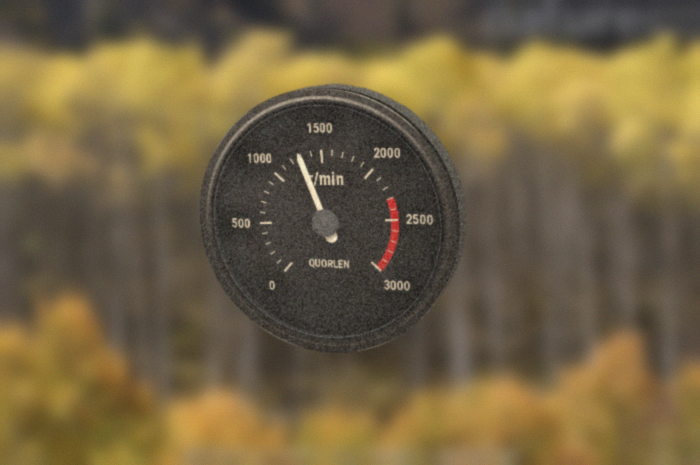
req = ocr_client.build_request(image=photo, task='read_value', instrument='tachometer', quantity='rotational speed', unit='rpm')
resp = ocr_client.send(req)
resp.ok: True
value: 1300 rpm
